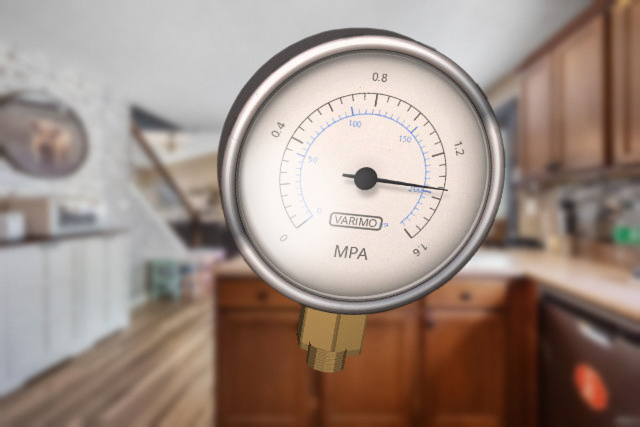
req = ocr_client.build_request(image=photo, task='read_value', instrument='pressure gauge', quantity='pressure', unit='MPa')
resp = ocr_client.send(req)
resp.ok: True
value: 1.35 MPa
